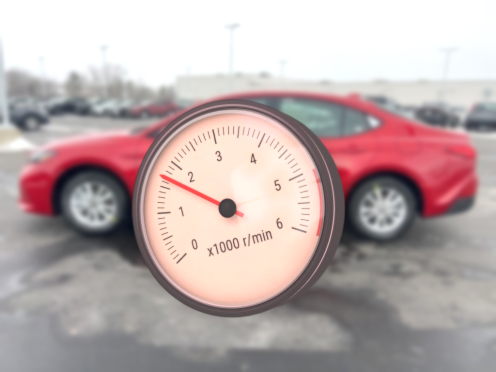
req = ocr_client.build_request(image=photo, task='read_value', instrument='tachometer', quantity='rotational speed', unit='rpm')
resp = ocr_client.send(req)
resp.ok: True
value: 1700 rpm
